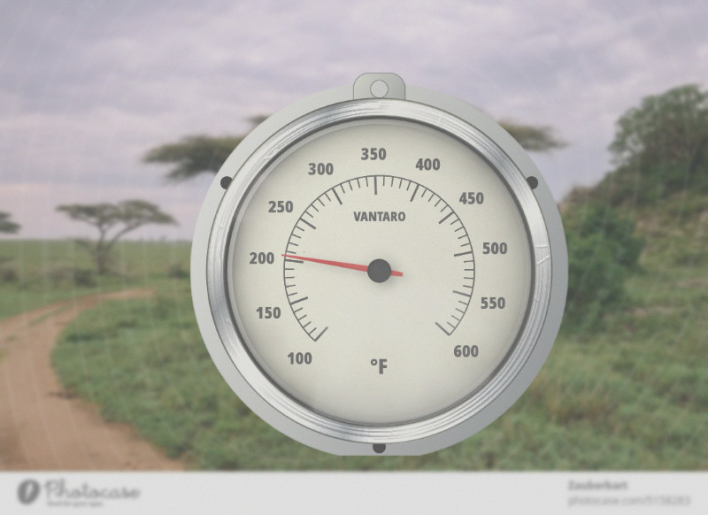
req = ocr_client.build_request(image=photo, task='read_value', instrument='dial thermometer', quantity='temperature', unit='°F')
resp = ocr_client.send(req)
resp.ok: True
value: 205 °F
